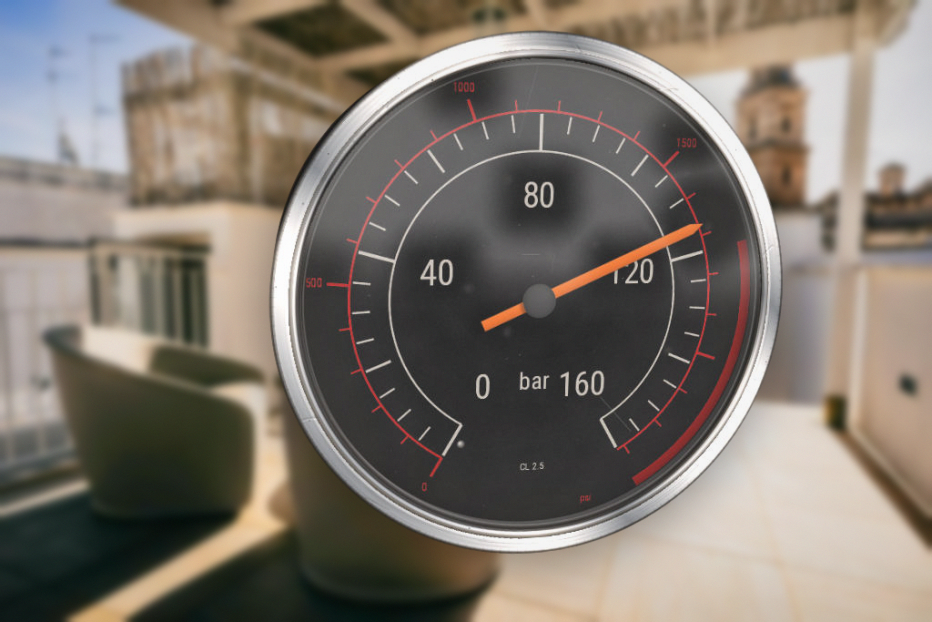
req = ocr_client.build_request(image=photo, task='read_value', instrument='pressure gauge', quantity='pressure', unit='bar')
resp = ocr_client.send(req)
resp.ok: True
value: 115 bar
